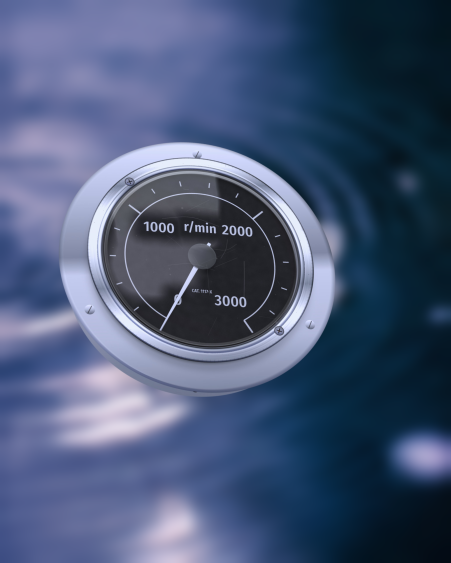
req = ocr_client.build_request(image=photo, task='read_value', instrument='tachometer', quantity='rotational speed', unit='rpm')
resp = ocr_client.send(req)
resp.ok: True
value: 0 rpm
